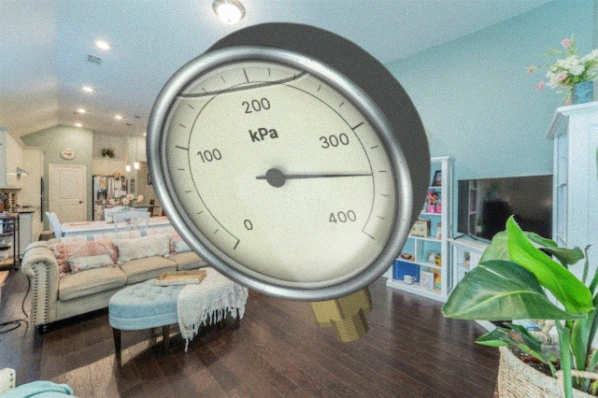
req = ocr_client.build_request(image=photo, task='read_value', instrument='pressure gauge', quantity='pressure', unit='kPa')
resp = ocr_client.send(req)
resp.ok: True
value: 340 kPa
